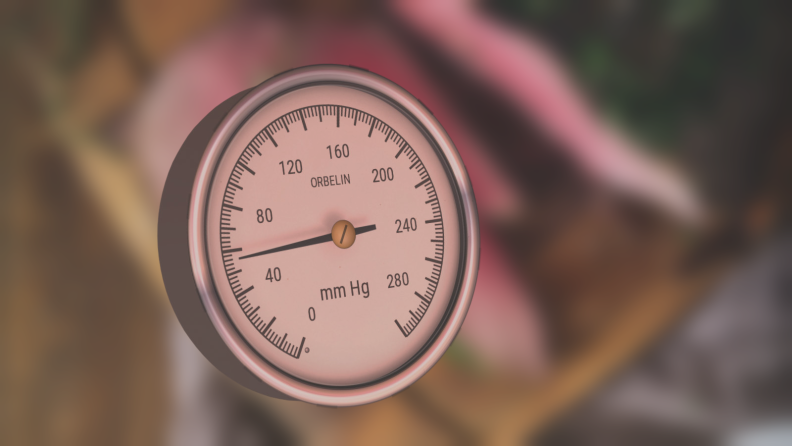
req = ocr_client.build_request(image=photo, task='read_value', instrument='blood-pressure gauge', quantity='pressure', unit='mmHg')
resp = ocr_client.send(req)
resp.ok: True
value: 56 mmHg
